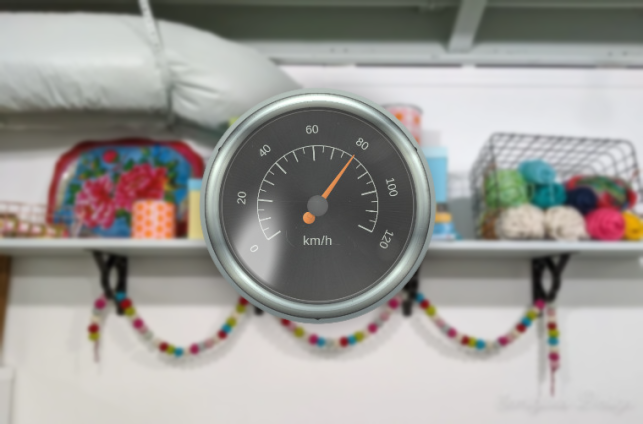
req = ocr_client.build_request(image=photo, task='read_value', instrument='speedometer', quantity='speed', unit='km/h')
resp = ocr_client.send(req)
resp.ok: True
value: 80 km/h
